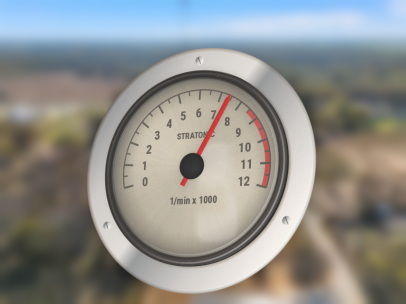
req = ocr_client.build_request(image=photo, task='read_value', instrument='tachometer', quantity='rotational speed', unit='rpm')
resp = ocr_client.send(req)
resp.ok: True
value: 7500 rpm
